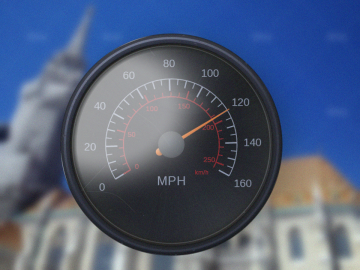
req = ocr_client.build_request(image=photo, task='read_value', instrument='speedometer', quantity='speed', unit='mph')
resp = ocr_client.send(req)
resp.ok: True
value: 120 mph
